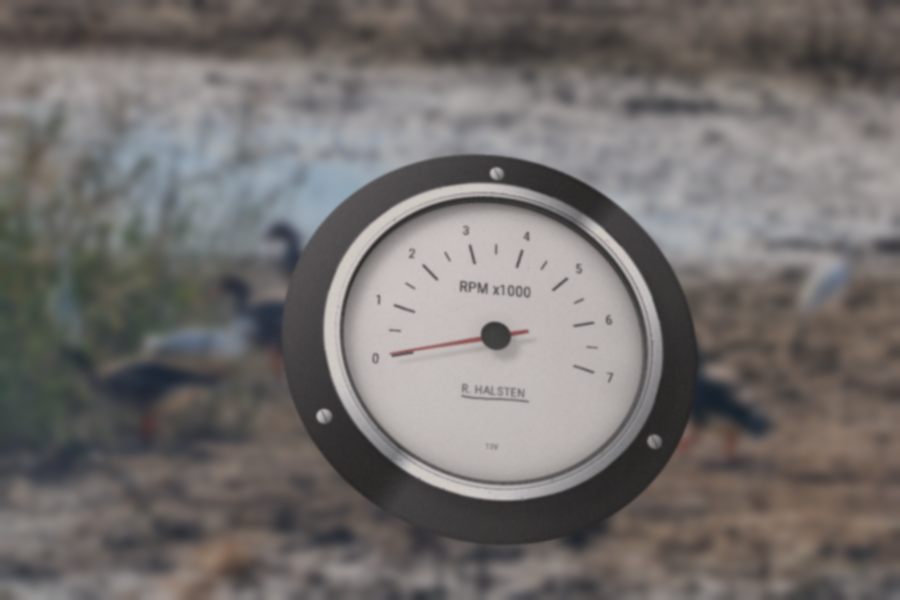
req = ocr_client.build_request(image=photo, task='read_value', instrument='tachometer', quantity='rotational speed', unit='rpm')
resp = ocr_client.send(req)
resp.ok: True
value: 0 rpm
